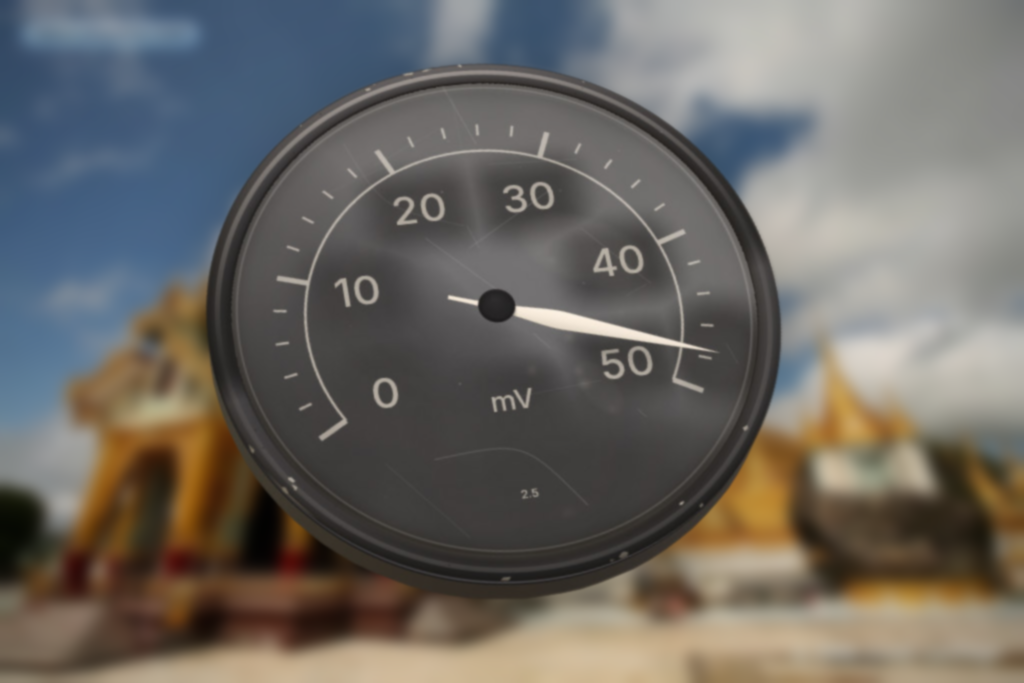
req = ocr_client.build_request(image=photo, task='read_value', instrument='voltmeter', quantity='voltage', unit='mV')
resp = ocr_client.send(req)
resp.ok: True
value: 48 mV
